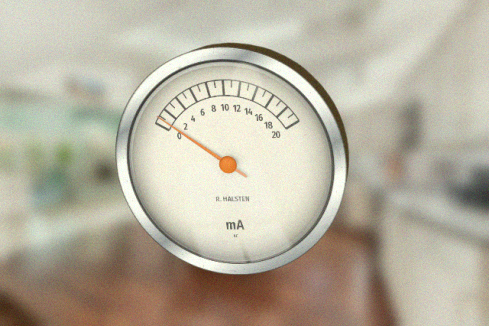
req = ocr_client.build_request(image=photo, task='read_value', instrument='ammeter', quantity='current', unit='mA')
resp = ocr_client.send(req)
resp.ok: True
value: 1 mA
